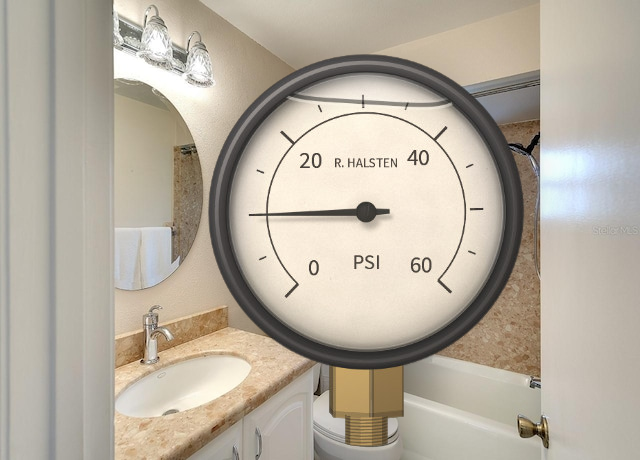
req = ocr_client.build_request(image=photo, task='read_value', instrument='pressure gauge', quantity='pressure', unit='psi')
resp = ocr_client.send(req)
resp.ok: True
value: 10 psi
